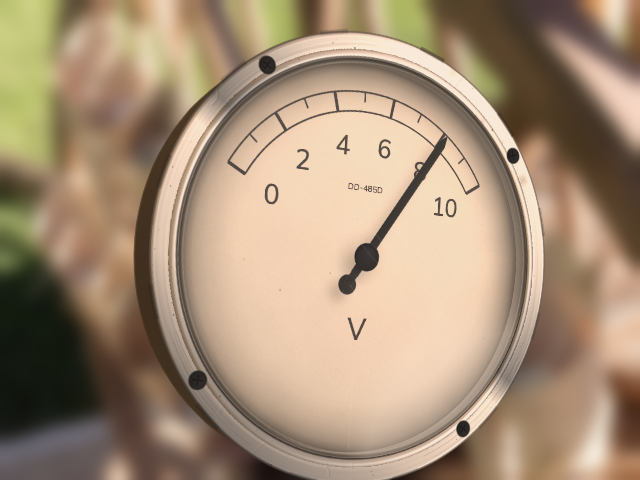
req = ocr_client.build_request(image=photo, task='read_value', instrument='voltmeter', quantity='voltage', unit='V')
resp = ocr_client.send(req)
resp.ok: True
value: 8 V
